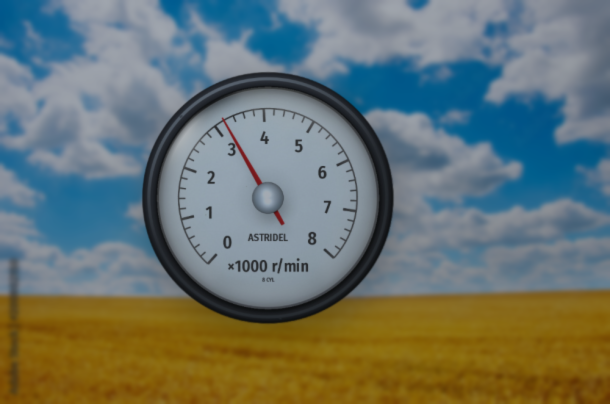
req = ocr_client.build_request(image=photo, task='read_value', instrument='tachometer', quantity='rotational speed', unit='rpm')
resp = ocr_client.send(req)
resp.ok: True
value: 3200 rpm
